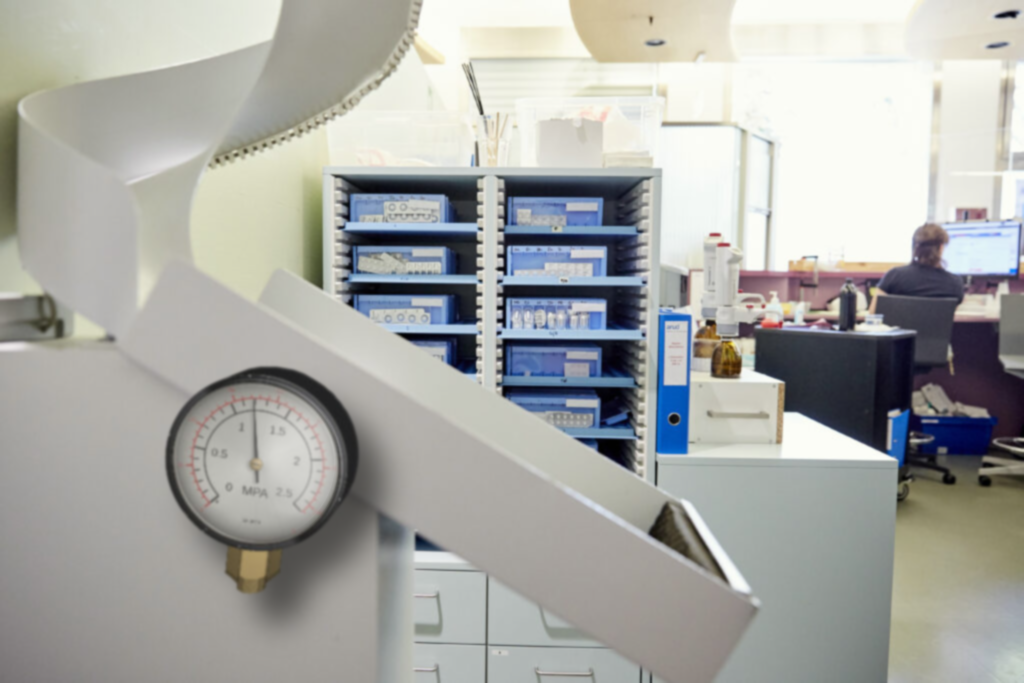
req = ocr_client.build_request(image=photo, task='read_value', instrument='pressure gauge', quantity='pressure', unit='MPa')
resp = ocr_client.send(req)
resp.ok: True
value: 1.2 MPa
